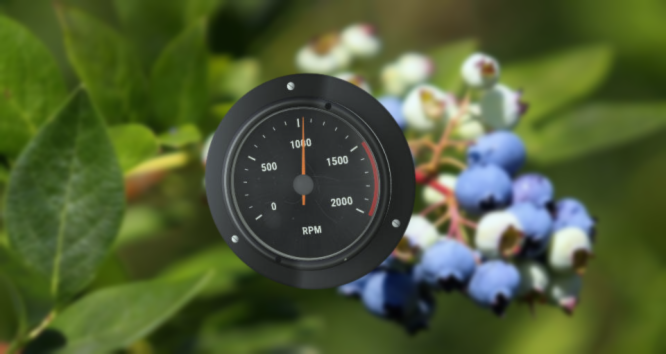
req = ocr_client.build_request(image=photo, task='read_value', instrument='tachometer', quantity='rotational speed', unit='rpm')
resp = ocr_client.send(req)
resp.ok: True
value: 1050 rpm
